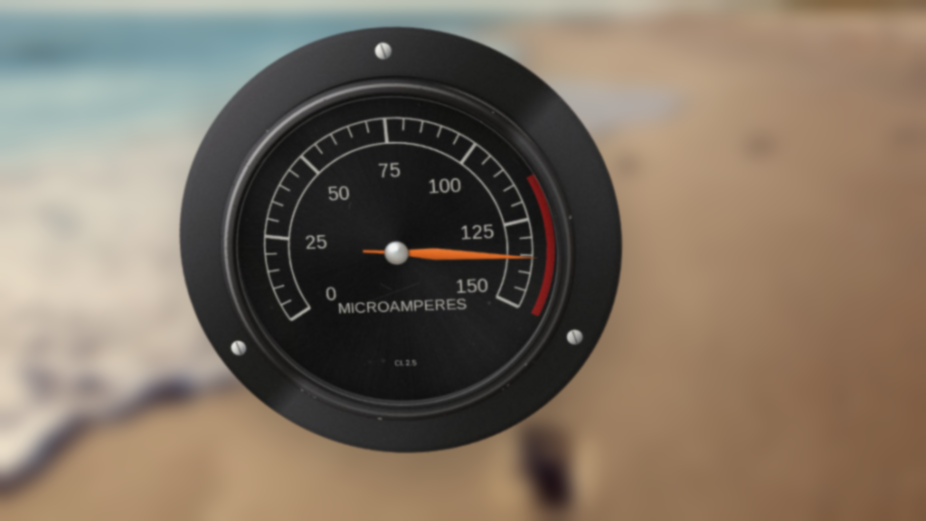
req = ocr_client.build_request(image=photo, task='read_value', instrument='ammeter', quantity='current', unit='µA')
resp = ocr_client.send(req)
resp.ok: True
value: 135 µA
